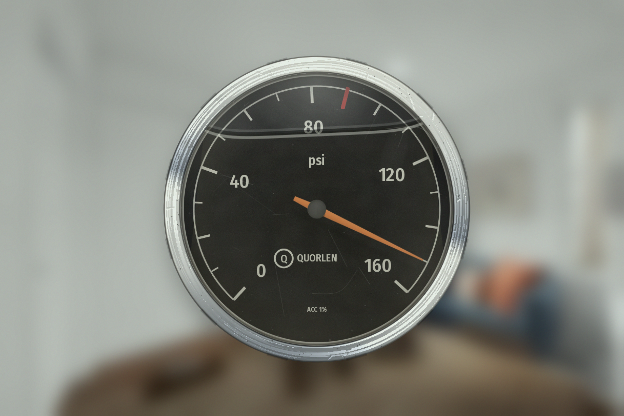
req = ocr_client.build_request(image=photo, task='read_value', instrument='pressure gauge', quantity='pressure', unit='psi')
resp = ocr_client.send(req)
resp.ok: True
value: 150 psi
